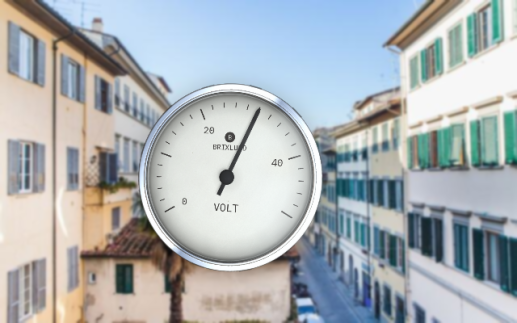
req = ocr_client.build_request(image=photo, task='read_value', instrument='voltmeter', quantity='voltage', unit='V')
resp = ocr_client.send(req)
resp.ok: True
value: 30 V
